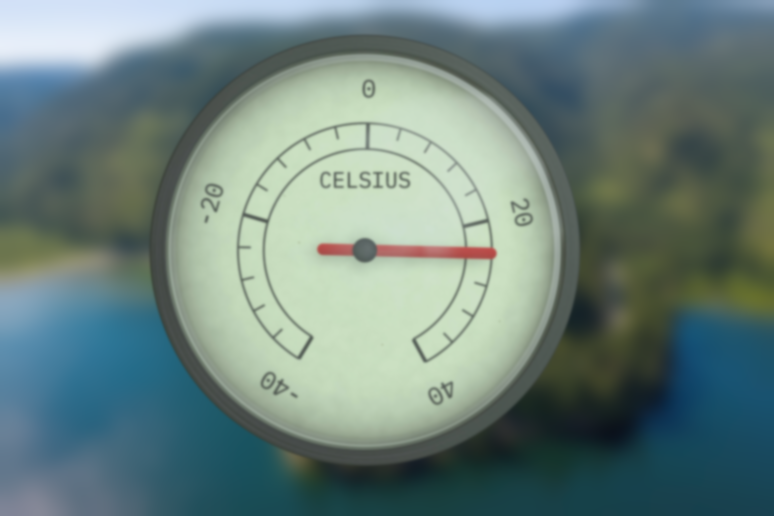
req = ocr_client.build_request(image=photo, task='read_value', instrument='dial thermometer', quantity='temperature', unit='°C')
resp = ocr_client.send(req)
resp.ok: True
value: 24 °C
